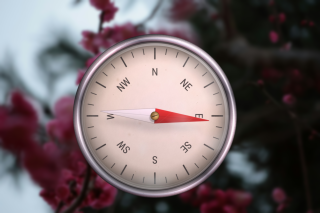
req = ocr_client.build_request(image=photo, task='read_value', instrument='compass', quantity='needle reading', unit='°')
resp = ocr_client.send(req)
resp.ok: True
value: 95 °
